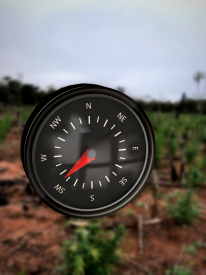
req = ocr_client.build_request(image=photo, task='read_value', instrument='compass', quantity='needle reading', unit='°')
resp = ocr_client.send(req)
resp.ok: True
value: 232.5 °
